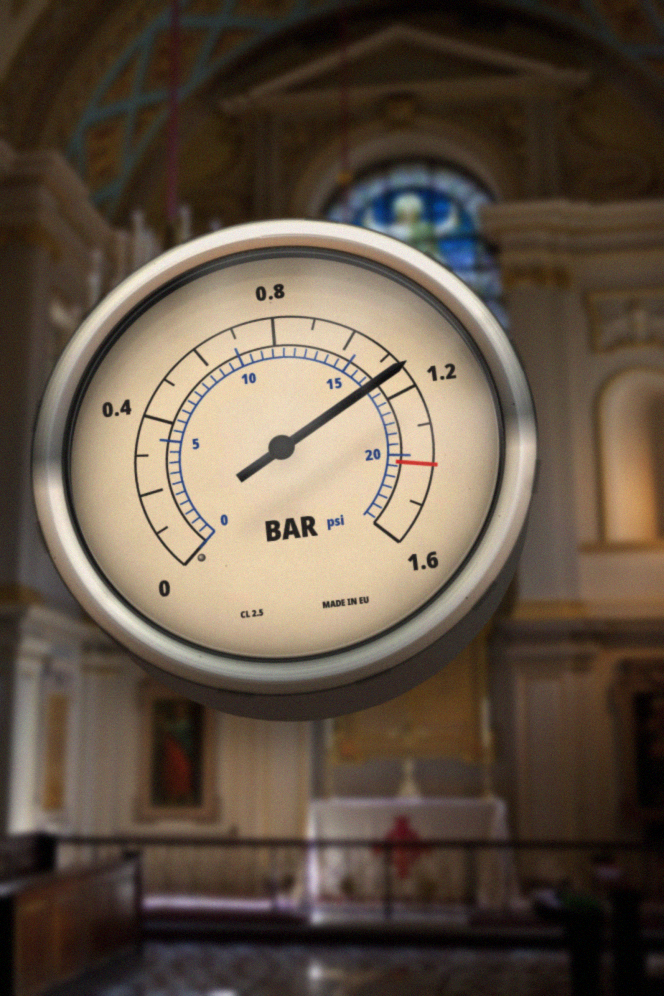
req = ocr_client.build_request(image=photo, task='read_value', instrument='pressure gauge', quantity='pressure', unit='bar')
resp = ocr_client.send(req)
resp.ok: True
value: 1.15 bar
